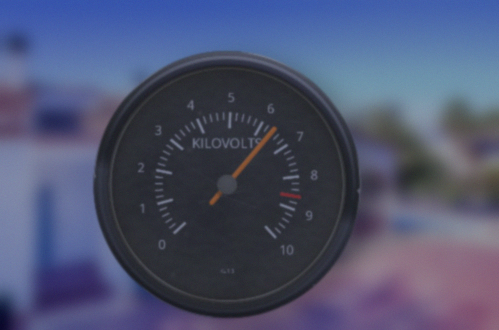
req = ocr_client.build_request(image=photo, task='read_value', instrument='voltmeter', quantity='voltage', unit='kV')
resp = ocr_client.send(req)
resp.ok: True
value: 6.4 kV
